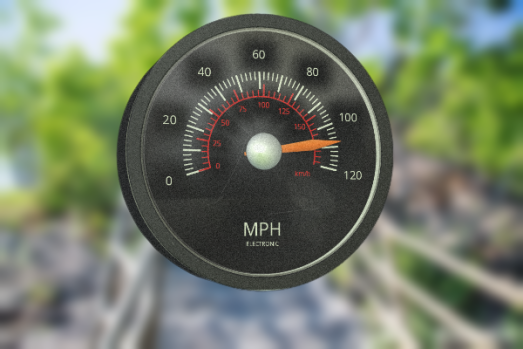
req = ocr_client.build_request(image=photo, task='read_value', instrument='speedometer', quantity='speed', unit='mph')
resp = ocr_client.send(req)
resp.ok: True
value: 108 mph
